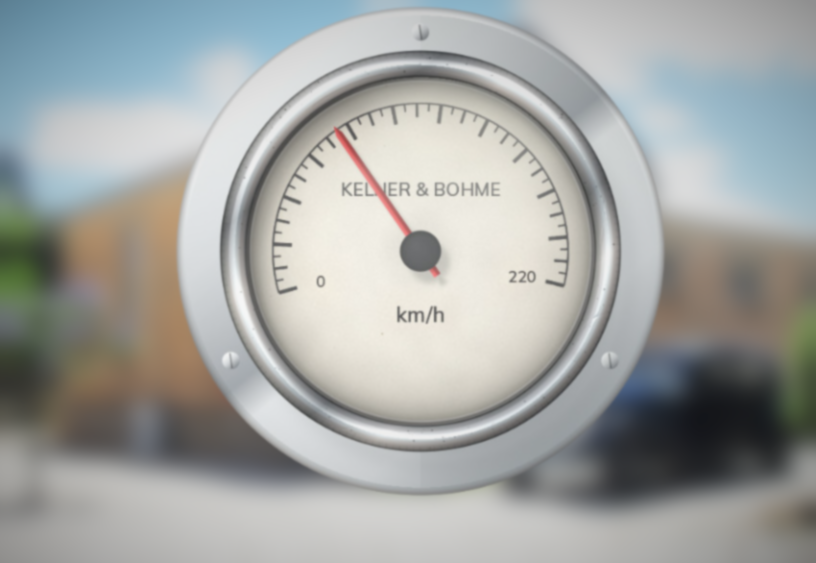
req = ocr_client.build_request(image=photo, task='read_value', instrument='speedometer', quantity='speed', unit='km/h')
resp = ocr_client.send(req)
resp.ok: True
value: 75 km/h
